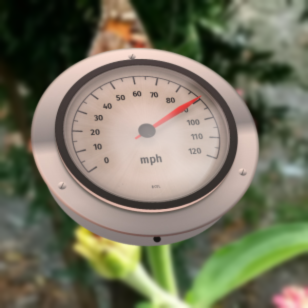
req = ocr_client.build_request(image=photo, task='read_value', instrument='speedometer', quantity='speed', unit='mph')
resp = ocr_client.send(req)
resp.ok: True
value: 90 mph
